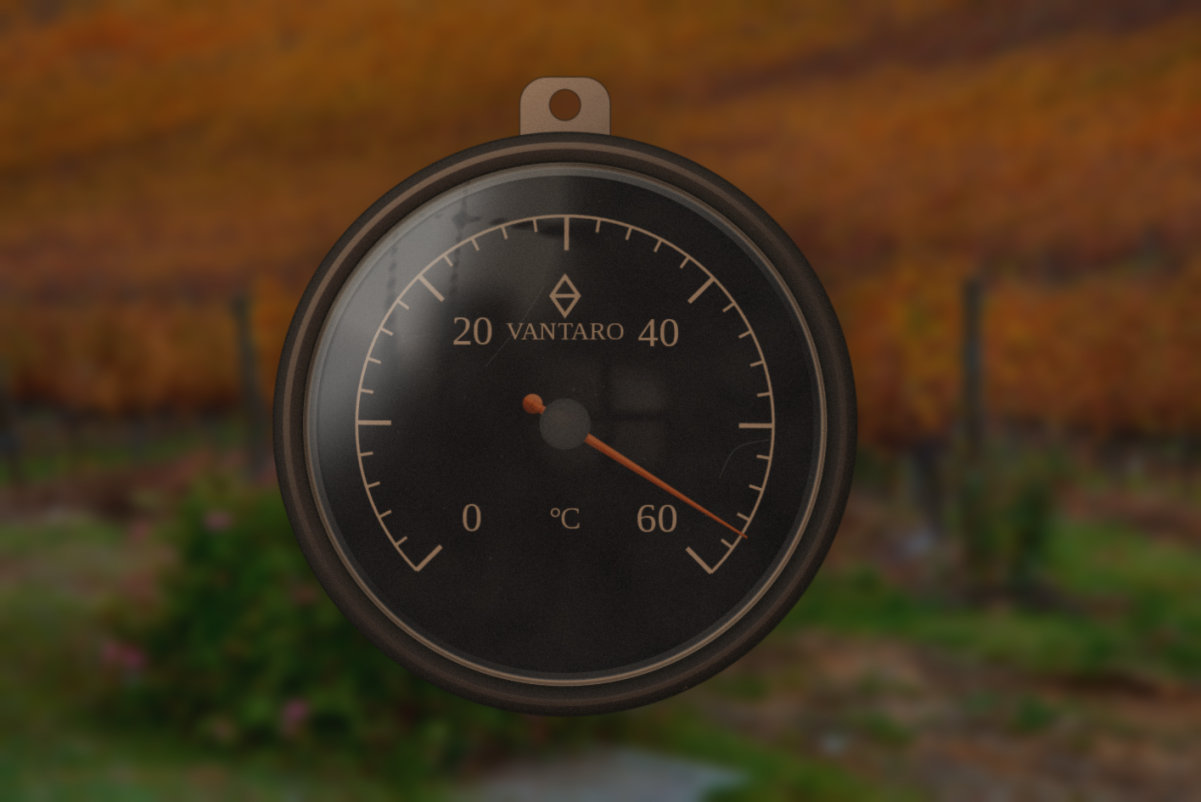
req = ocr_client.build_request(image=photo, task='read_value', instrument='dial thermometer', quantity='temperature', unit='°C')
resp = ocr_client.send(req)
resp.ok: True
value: 57 °C
